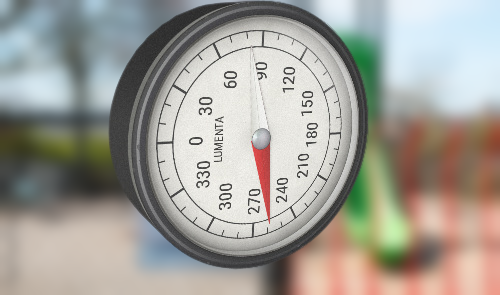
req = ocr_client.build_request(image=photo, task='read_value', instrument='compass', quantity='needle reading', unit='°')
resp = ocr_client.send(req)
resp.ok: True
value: 260 °
